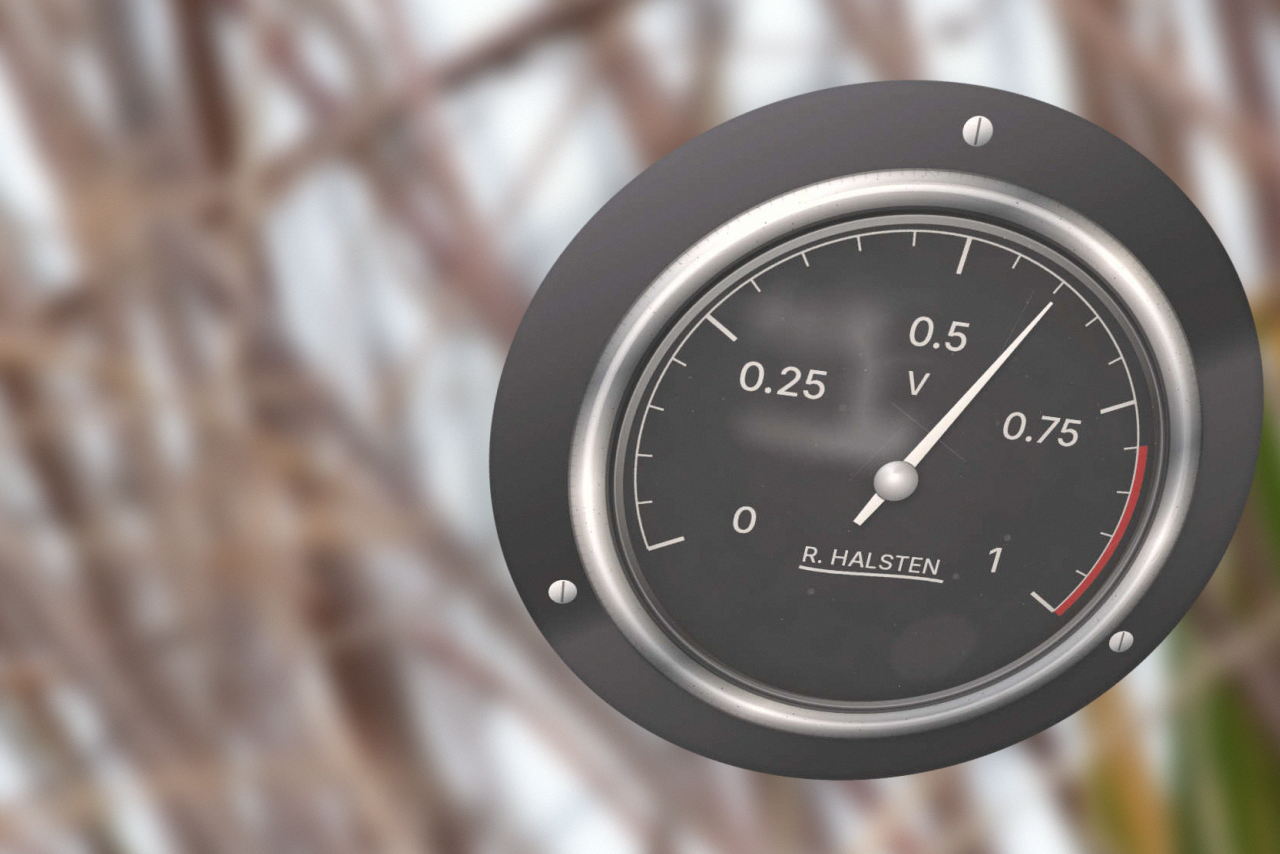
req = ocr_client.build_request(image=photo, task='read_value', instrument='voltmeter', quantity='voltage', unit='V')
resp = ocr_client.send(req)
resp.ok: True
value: 0.6 V
